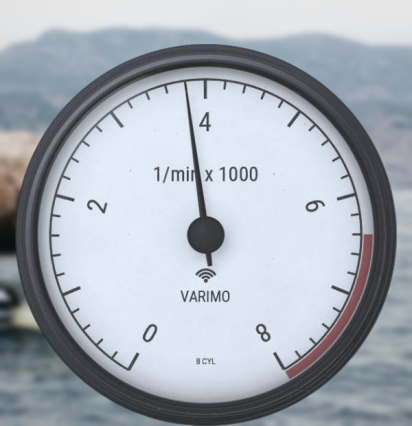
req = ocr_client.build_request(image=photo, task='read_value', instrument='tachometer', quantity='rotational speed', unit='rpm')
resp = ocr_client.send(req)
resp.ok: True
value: 3800 rpm
